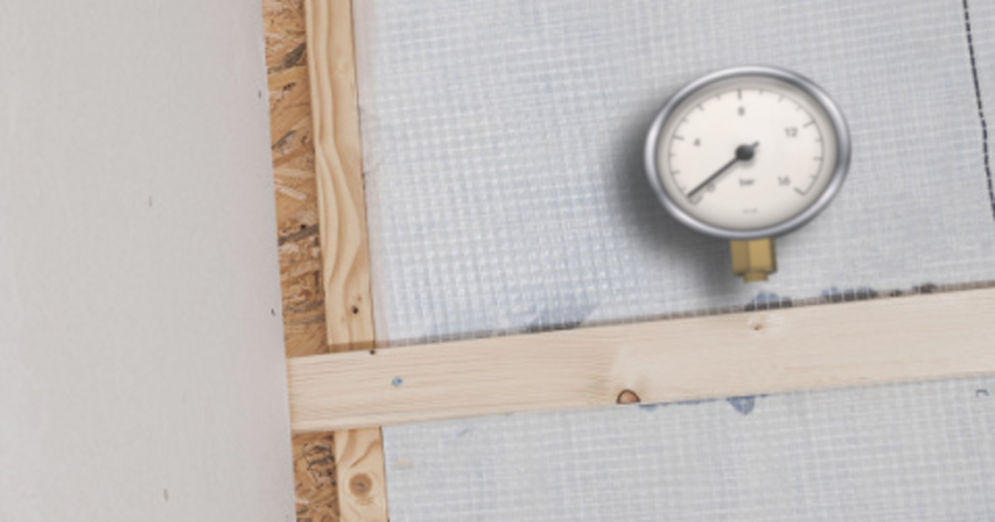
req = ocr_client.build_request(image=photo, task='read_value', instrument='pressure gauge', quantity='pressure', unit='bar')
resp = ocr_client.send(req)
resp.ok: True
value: 0.5 bar
